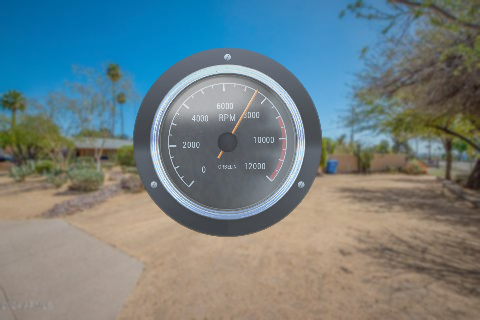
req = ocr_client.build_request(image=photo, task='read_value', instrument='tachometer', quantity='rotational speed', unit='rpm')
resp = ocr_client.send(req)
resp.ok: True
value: 7500 rpm
